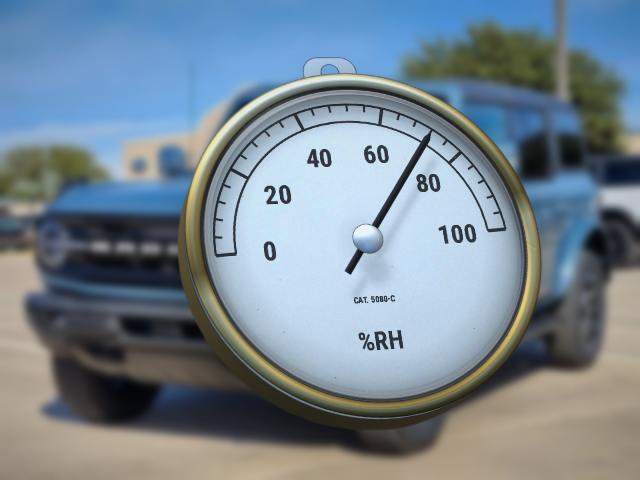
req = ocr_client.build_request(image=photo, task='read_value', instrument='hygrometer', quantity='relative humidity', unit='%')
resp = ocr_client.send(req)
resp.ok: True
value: 72 %
